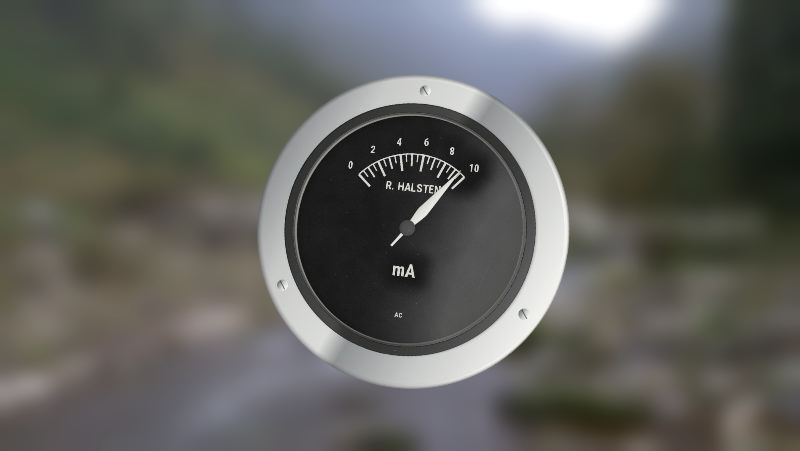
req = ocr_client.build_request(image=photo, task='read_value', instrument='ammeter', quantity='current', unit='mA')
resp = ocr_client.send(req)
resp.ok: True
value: 9.5 mA
